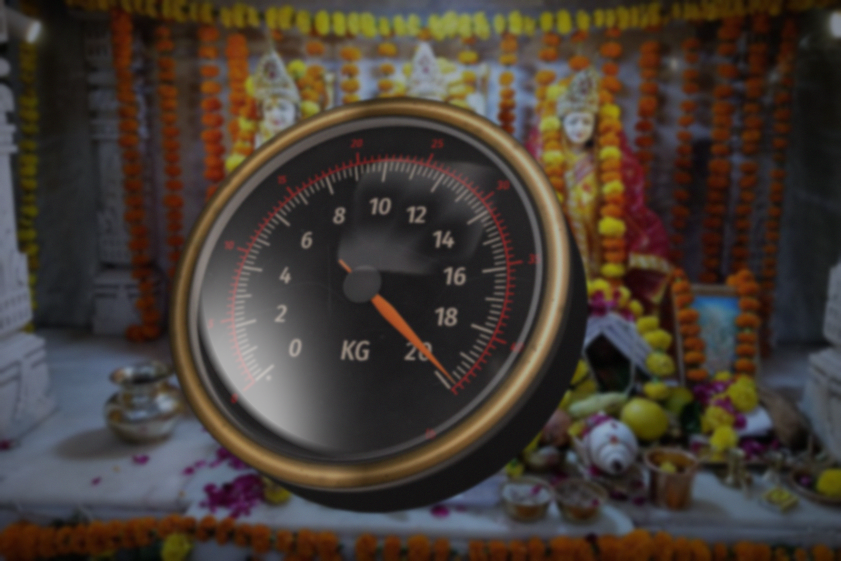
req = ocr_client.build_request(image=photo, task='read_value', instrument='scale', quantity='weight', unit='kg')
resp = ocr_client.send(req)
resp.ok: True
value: 19.8 kg
